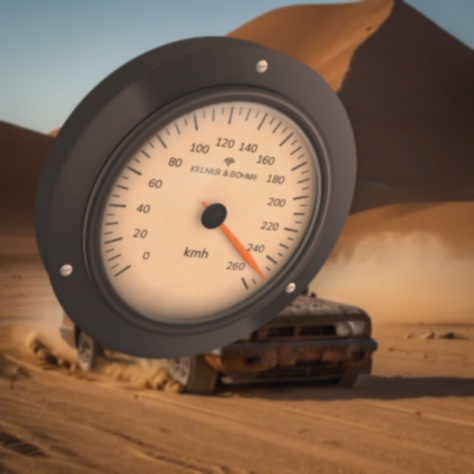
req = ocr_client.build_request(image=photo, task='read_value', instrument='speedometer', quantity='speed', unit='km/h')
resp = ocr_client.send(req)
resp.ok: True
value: 250 km/h
